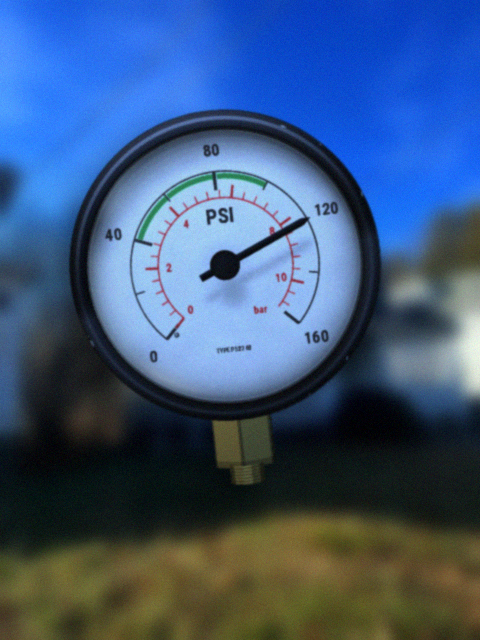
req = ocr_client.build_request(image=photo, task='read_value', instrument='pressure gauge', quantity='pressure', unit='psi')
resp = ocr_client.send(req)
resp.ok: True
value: 120 psi
